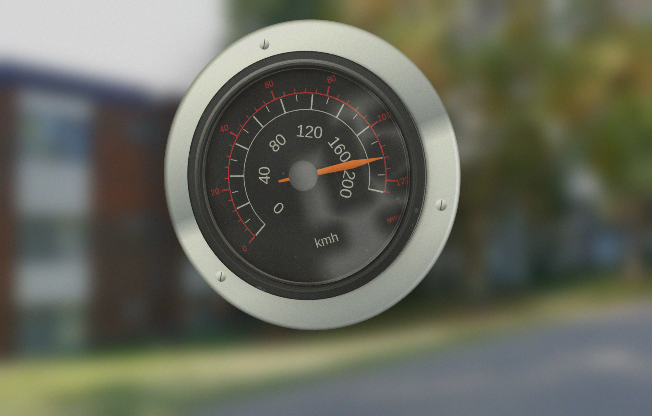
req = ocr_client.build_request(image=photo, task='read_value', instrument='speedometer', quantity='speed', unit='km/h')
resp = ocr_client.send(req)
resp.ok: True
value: 180 km/h
